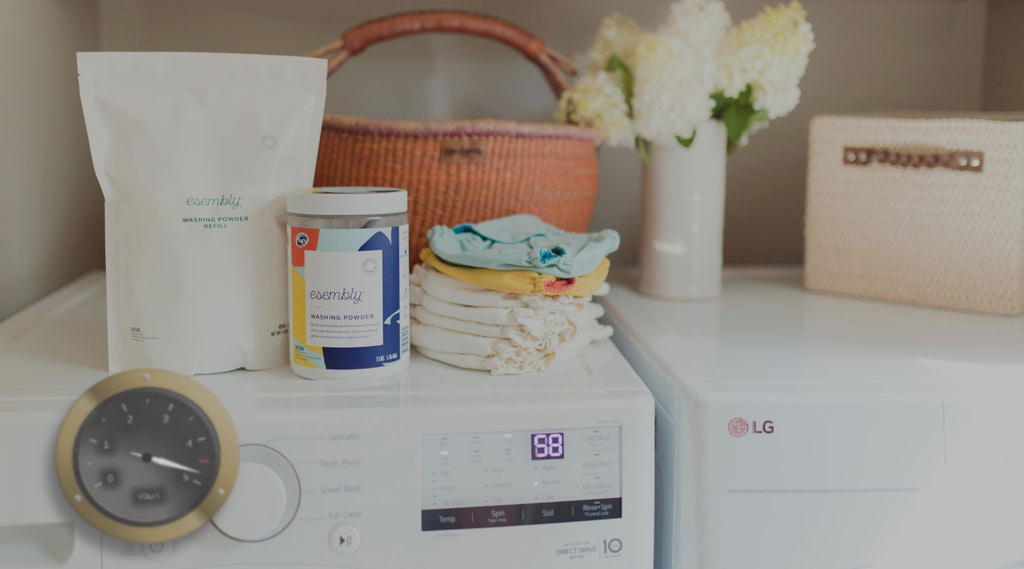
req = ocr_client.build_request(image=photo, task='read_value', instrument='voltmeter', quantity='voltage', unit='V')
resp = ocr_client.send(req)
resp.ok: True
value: 4.75 V
